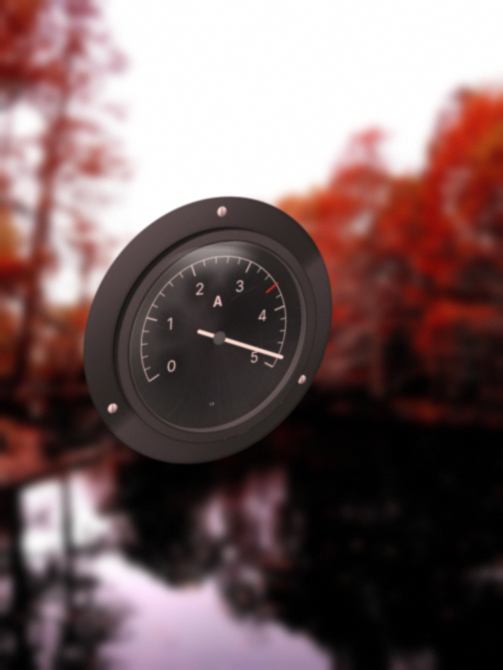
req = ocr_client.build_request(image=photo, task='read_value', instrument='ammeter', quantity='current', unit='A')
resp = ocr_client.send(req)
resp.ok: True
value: 4.8 A
